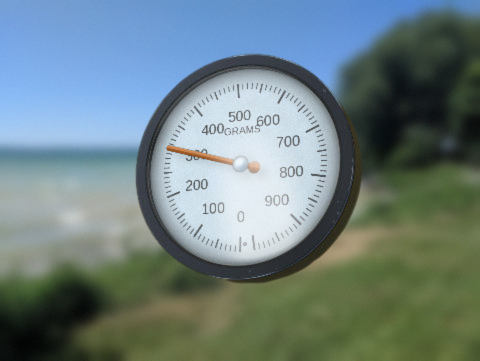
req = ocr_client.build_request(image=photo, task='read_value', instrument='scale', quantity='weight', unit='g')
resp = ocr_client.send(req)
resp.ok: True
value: 300 g
